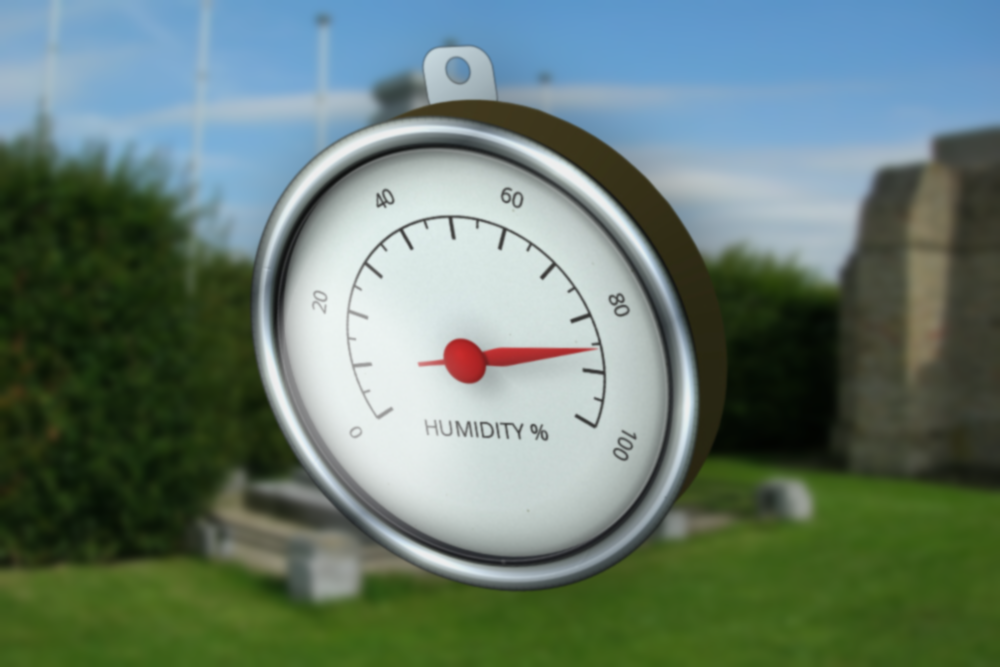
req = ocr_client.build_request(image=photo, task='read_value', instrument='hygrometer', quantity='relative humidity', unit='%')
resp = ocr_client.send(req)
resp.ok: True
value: 85 %
